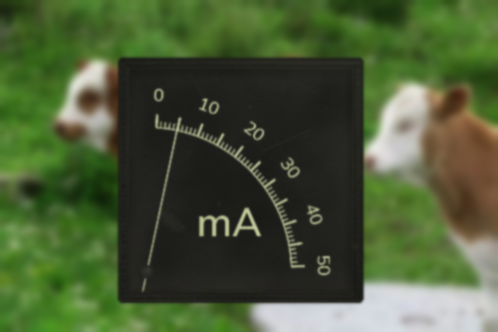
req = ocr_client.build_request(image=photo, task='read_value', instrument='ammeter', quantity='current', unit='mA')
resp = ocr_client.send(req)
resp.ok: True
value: 5 mA
